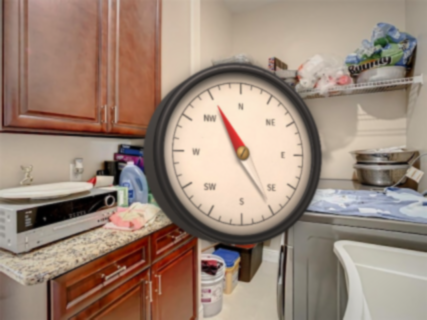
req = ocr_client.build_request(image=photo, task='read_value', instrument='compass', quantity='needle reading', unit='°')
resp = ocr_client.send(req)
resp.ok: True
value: 330 °
